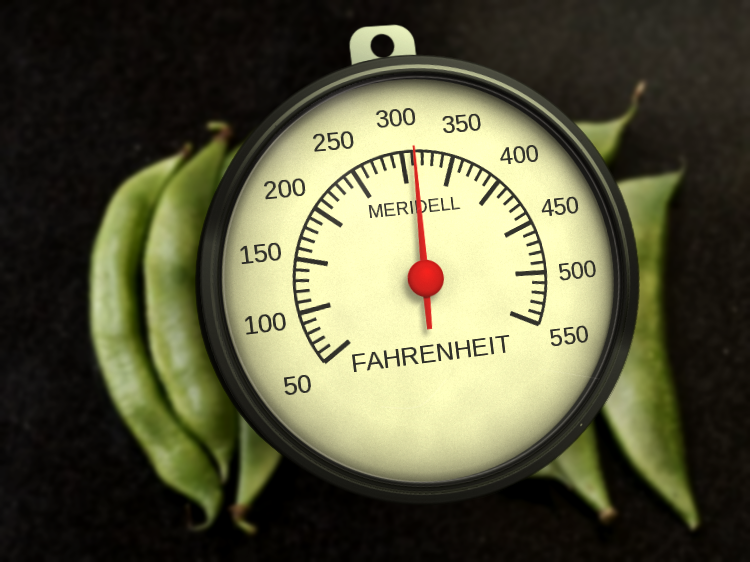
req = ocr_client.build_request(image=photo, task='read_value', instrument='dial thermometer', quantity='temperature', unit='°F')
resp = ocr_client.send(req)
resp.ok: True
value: 310 °F
